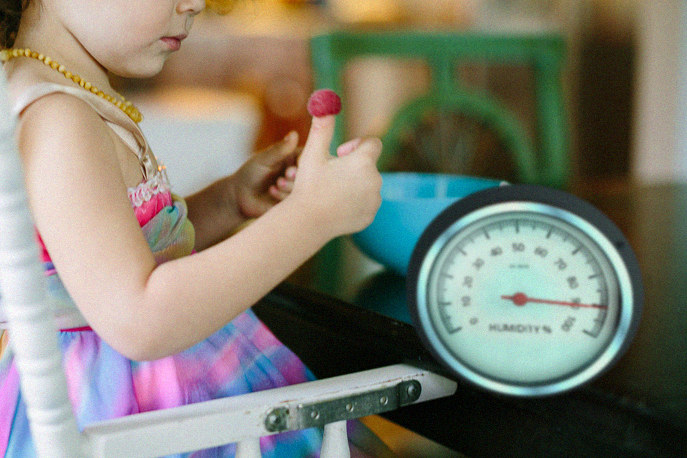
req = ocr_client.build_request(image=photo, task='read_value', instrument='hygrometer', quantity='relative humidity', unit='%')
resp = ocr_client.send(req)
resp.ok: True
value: 90 %
